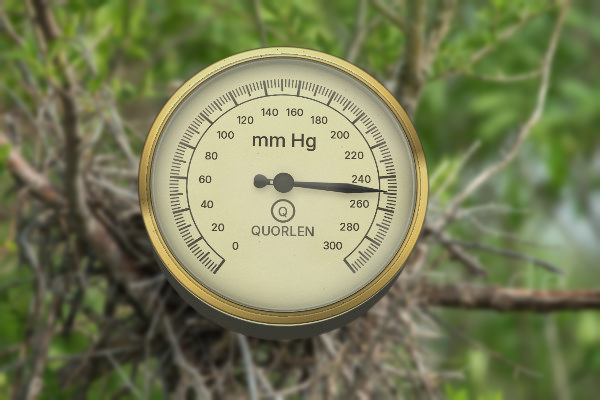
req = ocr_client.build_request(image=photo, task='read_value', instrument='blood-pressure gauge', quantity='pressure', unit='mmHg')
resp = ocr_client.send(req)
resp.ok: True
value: 250 mmHg
